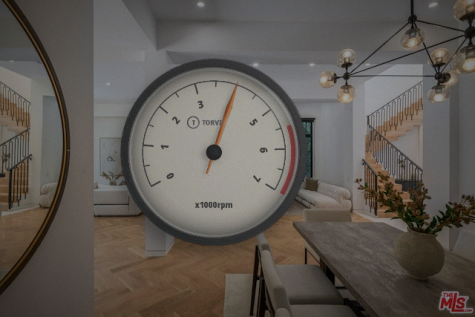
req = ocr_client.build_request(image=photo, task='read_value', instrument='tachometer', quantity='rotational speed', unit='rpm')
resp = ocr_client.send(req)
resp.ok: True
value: 4000 rpm
